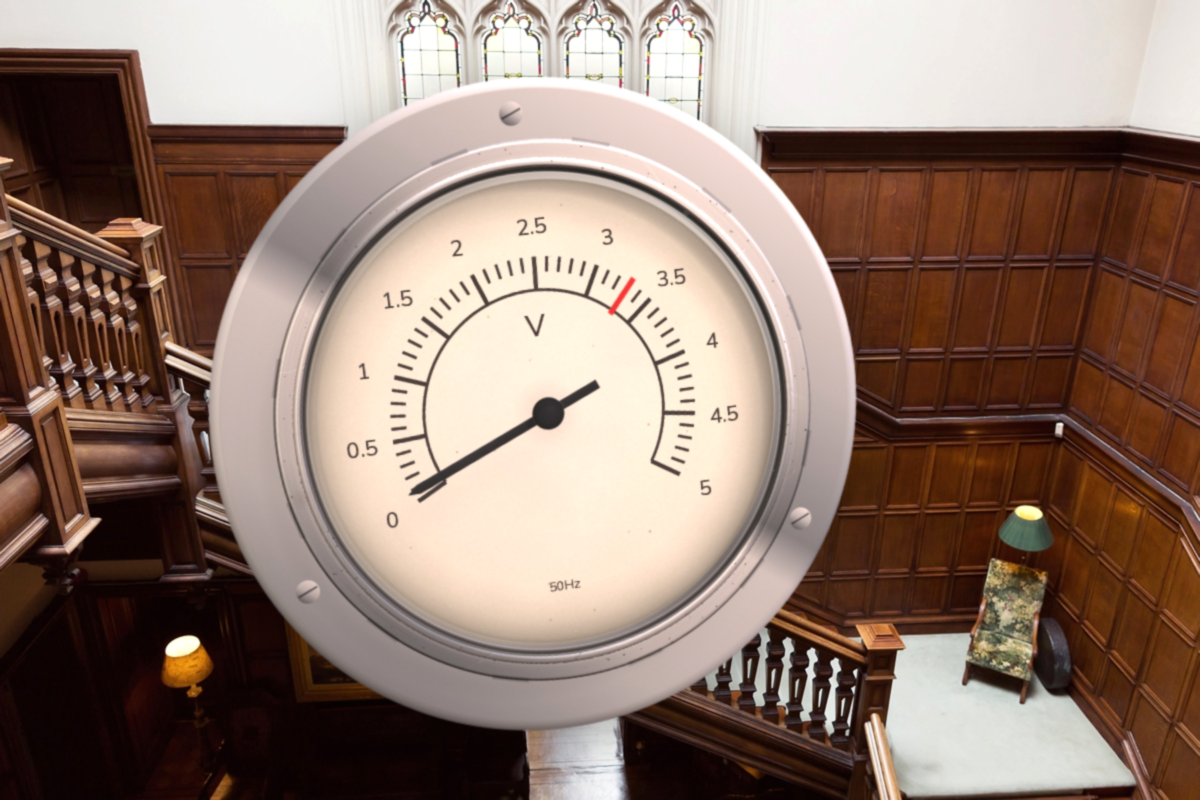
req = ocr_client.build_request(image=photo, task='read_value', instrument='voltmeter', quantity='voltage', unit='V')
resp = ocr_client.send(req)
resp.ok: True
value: 0.1 V
